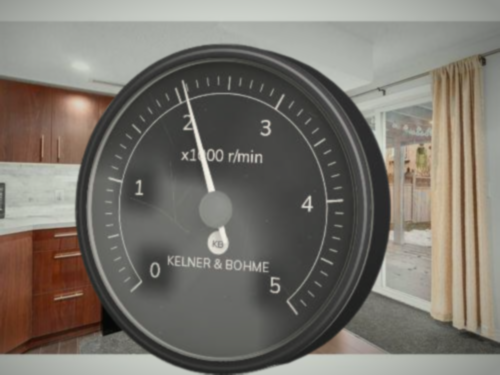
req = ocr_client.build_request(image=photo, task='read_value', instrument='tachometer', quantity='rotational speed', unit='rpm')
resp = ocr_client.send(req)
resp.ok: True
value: 2100 rpm
